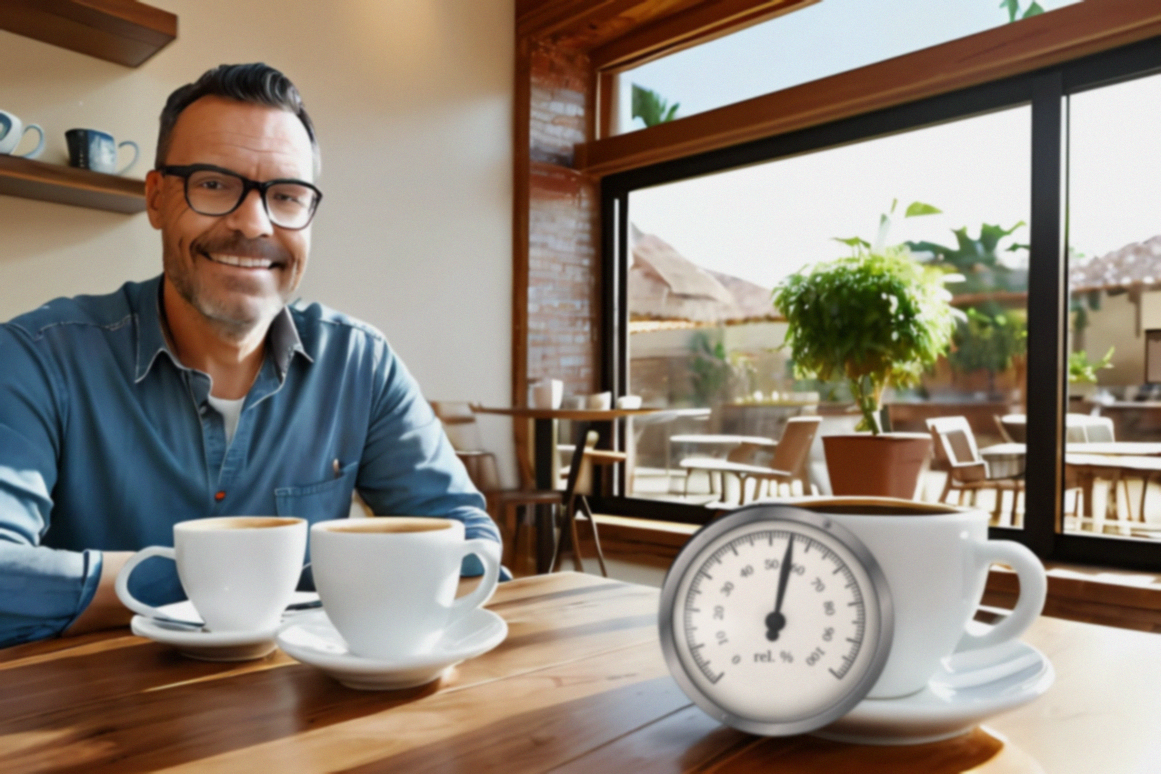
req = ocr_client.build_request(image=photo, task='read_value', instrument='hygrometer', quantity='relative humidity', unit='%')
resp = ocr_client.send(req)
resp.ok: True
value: 55 %
